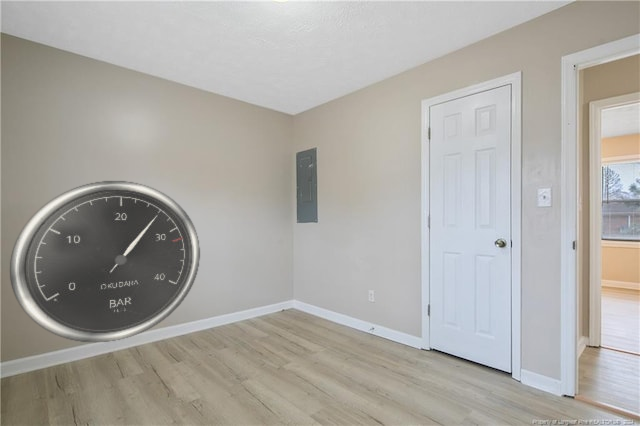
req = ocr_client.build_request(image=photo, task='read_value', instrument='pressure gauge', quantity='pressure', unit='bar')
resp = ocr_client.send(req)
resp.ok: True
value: 26 bar
